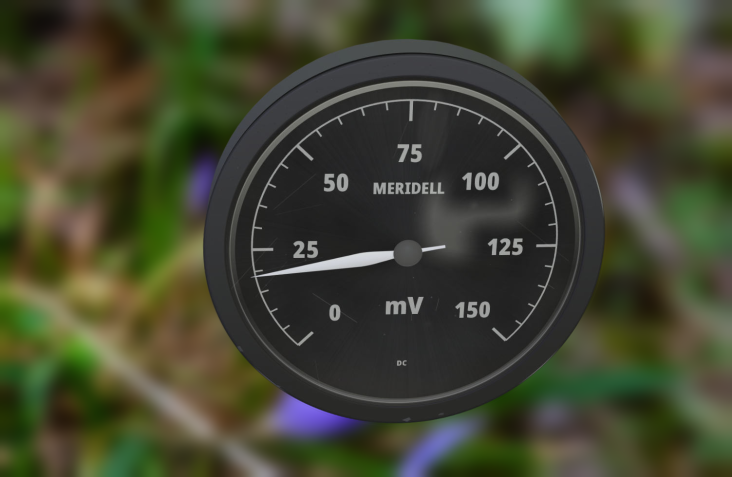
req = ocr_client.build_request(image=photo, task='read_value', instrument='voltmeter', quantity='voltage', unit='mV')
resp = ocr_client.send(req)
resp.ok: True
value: 20 mV
